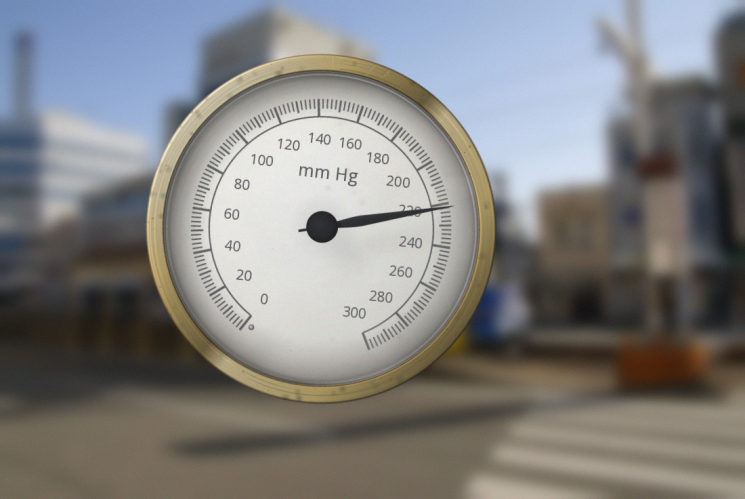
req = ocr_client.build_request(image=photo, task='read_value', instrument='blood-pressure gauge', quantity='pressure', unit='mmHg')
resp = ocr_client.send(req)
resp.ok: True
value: 222 mmHg
